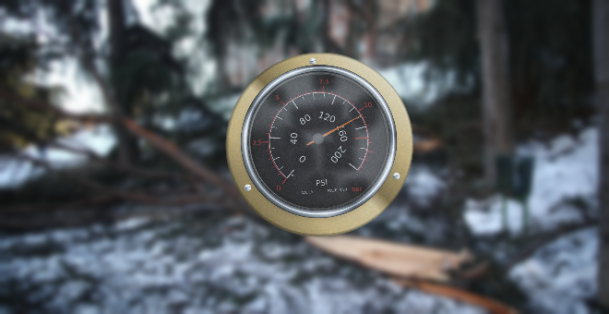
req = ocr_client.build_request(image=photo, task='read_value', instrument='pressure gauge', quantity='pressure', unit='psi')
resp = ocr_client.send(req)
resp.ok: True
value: 150 psi
